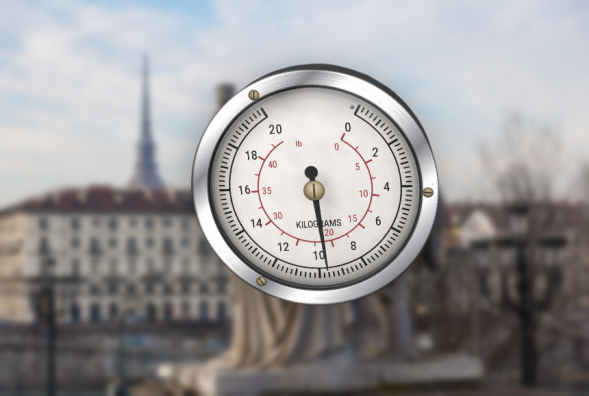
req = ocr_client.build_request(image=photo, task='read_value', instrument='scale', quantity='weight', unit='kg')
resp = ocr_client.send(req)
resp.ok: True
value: 9.6 kg
